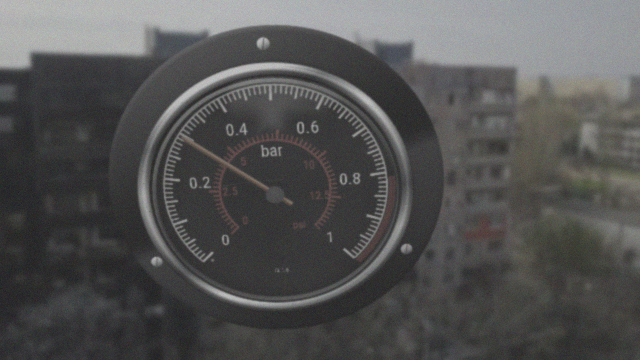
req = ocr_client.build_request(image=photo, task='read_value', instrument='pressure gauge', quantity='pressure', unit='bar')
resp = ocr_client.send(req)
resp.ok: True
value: 0.3 bar
